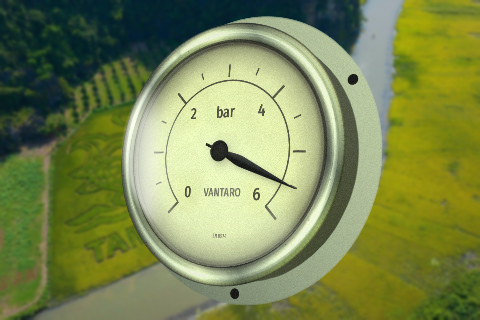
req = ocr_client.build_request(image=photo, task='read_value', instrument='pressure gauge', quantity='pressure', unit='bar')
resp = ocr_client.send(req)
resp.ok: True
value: 5.5 bar
